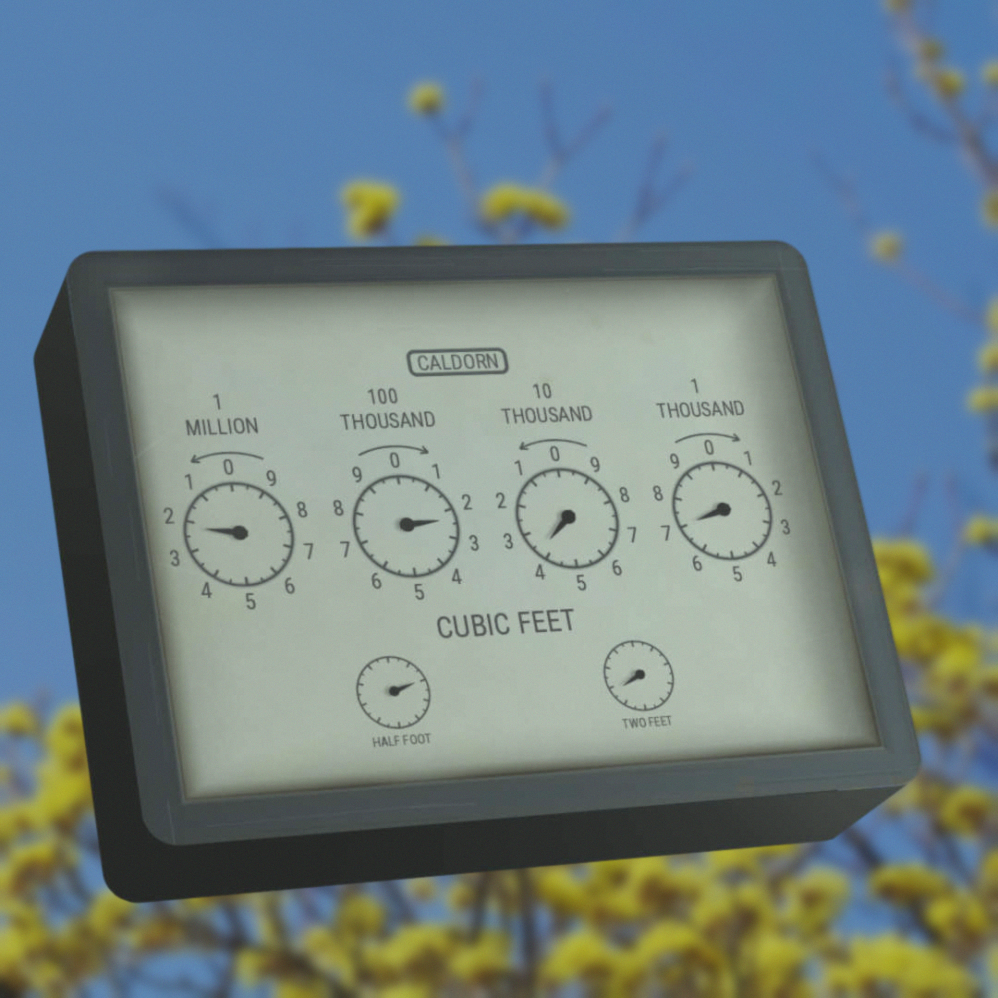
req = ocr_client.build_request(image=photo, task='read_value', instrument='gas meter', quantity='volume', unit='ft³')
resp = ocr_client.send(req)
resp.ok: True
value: 223700 ft³
